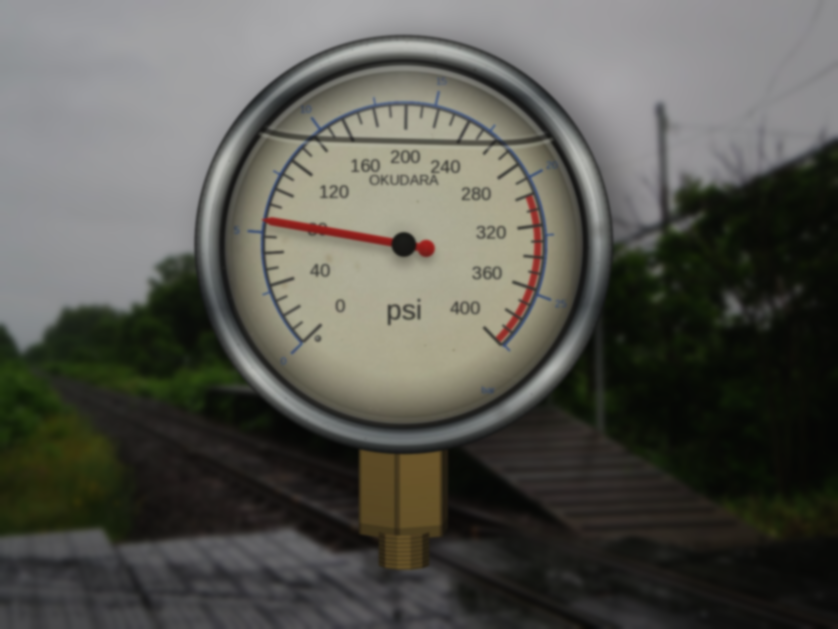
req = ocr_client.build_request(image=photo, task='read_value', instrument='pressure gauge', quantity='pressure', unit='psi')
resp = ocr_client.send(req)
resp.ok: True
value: 80 psi
